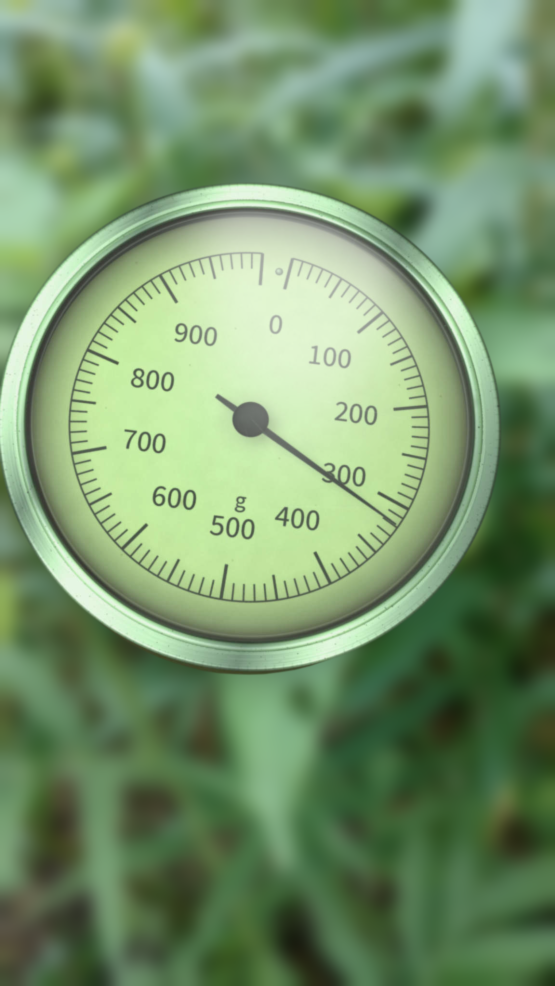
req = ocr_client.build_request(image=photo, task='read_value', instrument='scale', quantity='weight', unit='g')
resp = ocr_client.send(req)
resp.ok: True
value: 320 g
